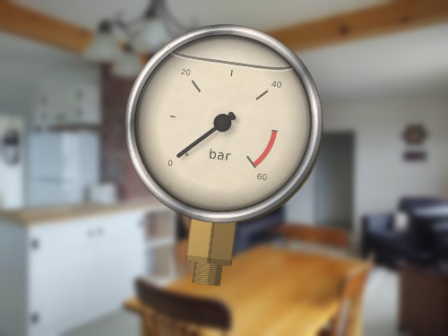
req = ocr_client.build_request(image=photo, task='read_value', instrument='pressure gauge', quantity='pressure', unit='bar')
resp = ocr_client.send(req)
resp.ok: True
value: 0 bar
